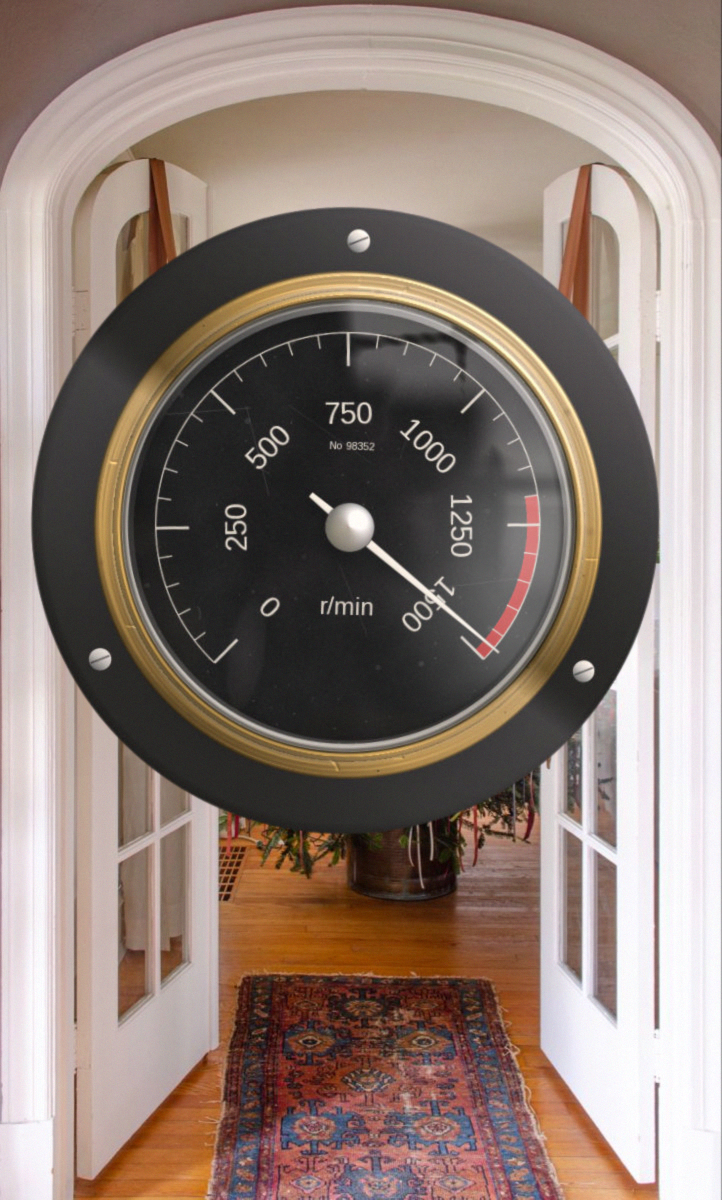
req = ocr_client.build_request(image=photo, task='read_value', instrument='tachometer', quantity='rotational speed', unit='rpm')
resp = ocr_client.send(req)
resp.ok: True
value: 1475 rpm
